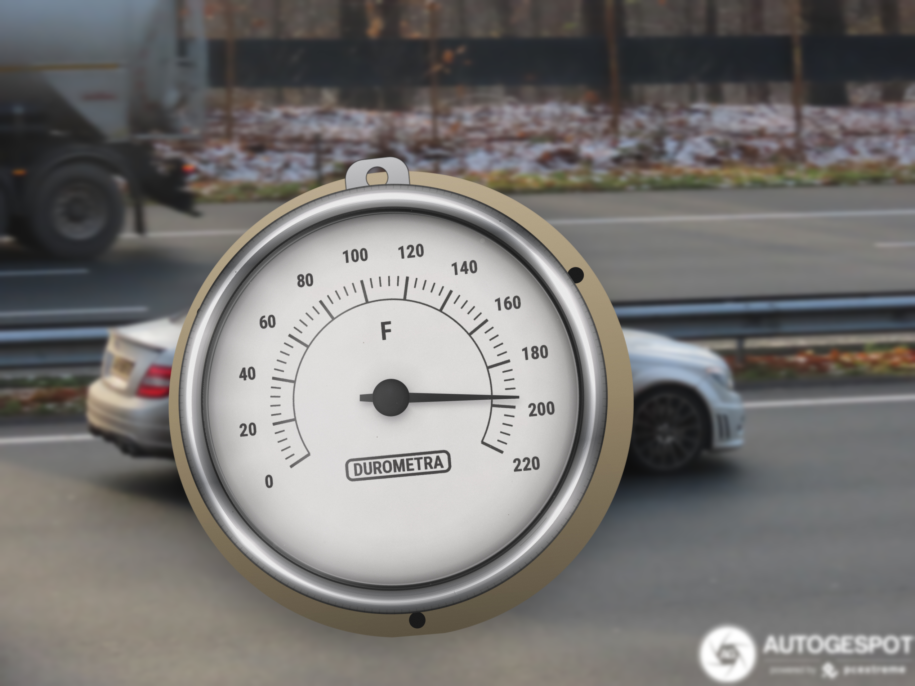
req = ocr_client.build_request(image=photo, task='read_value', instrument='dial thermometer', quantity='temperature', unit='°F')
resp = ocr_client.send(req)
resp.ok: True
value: 196 °F
